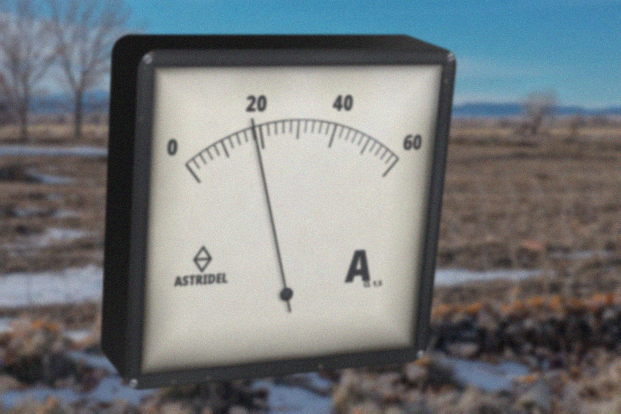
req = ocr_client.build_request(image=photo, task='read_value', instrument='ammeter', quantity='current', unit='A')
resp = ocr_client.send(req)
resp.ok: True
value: 18 A
